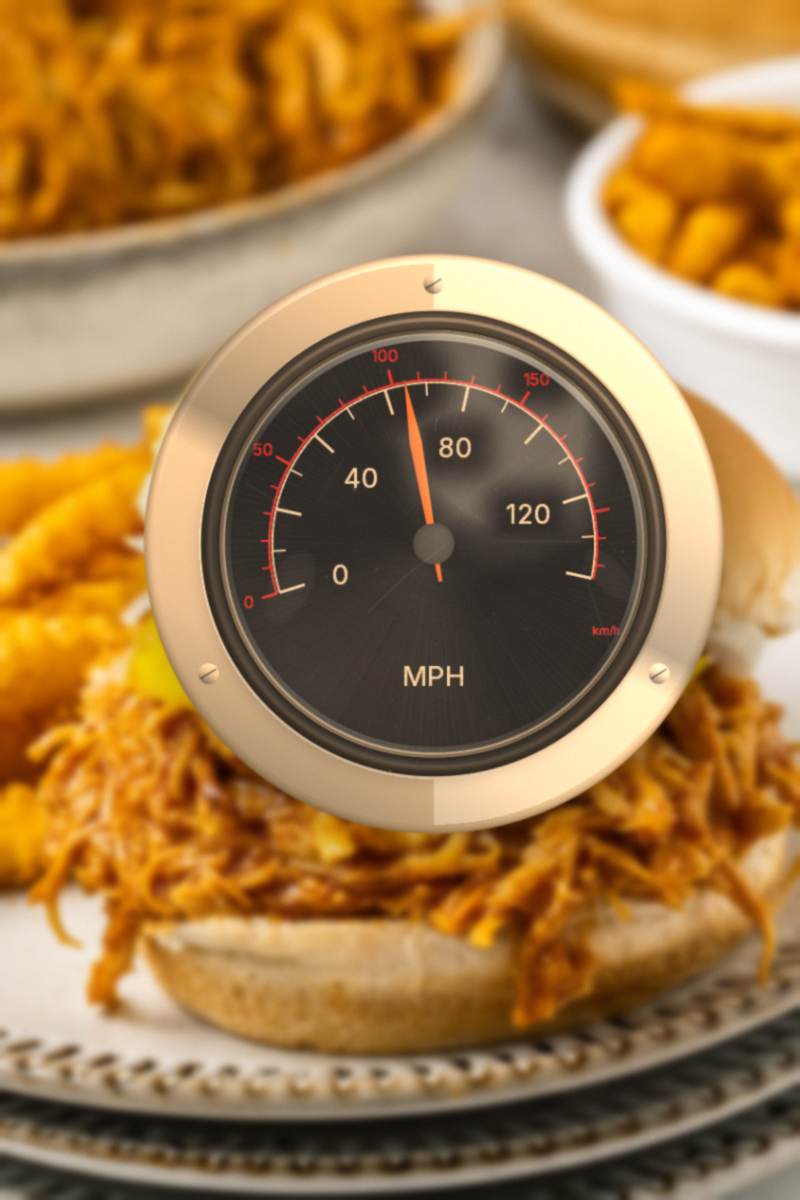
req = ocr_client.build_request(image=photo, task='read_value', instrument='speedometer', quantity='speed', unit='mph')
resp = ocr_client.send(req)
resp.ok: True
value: 65 mph
